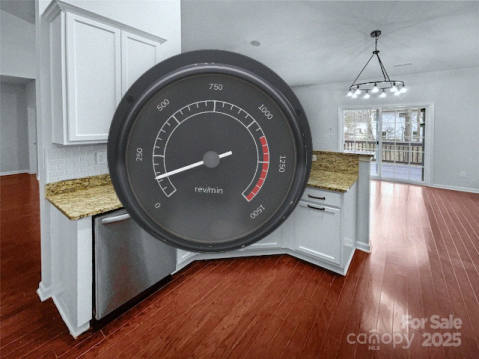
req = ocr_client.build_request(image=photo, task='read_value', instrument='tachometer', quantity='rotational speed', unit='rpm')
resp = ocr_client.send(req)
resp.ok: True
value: 125 rpm
